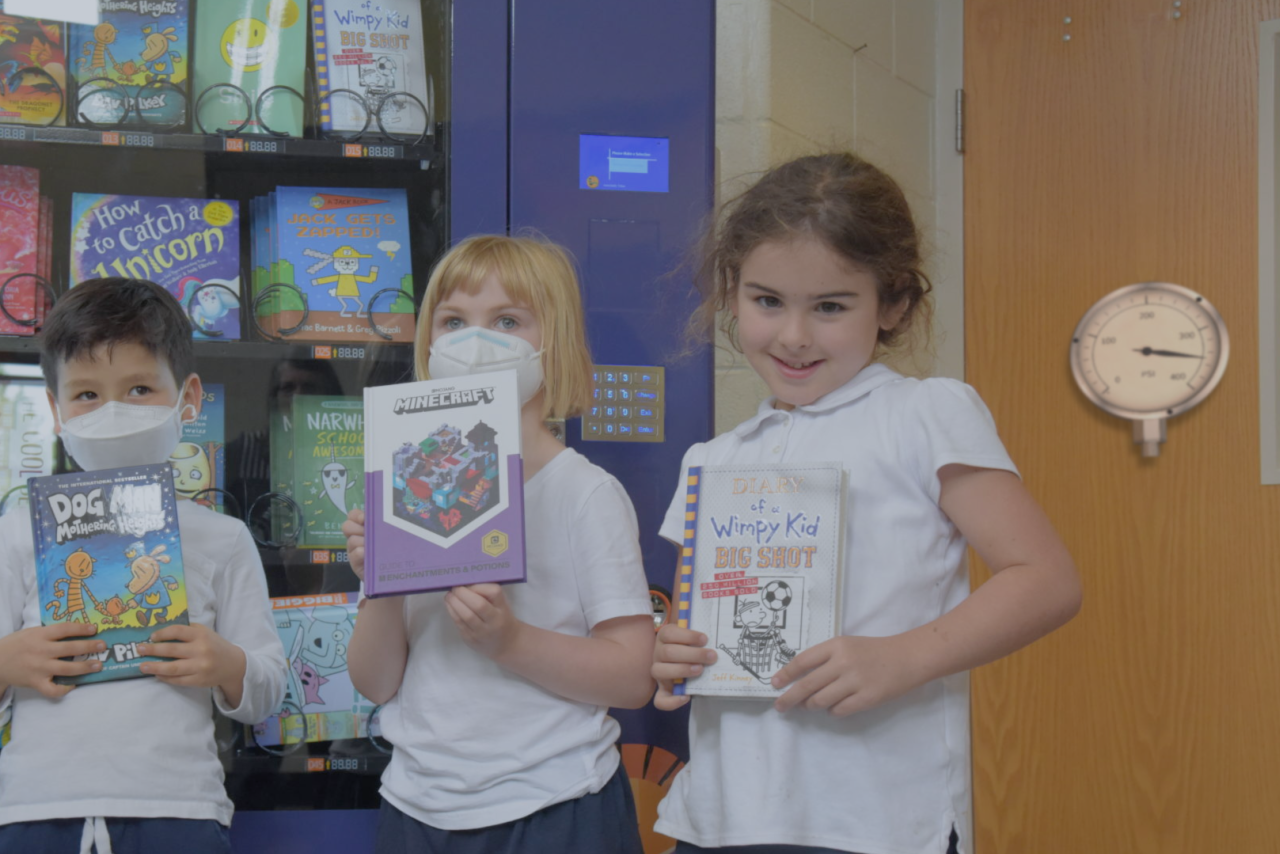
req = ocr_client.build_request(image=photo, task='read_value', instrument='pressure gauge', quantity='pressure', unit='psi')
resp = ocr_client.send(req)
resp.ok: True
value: 350 psi
